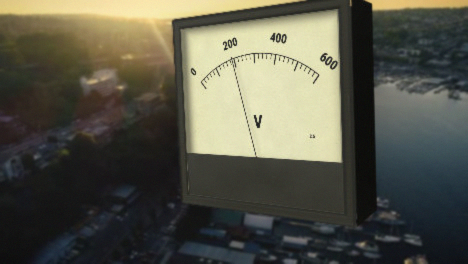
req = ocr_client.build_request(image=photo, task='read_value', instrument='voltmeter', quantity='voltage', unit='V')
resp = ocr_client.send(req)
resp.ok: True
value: 200 V
